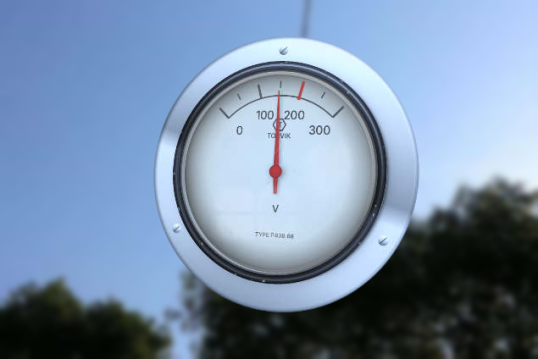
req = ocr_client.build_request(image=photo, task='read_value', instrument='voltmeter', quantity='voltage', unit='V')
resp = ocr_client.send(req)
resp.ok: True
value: 150 V
